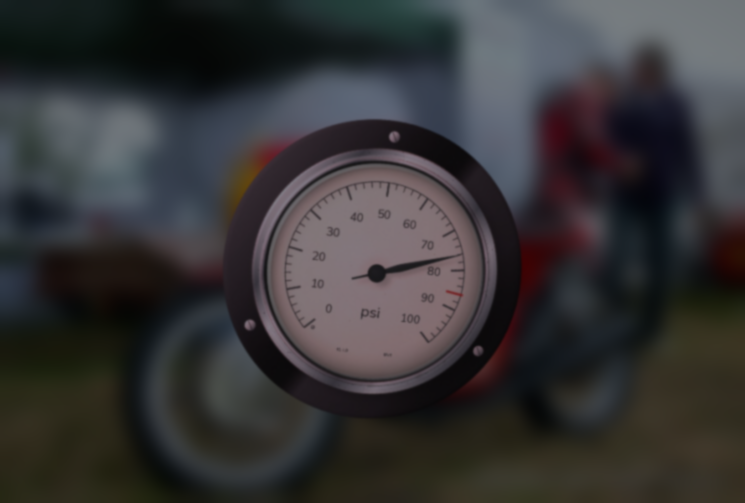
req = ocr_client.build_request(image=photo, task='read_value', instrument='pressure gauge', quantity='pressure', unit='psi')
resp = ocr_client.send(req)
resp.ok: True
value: 76 psi
